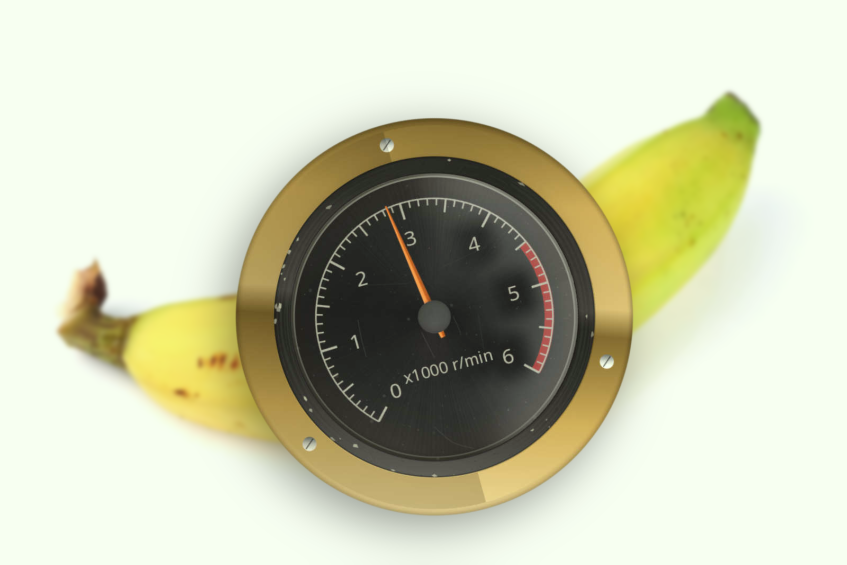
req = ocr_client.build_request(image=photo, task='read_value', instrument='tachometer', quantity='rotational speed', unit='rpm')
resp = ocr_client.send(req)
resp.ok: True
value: 2850 rpm
